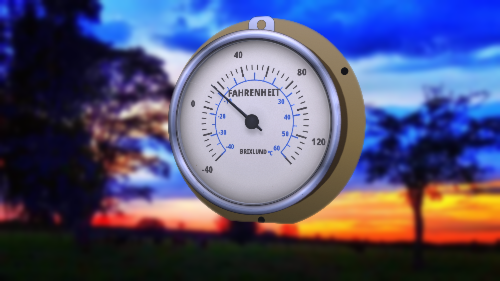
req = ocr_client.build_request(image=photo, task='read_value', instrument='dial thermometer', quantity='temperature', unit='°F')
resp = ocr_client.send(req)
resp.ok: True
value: 16 °F
